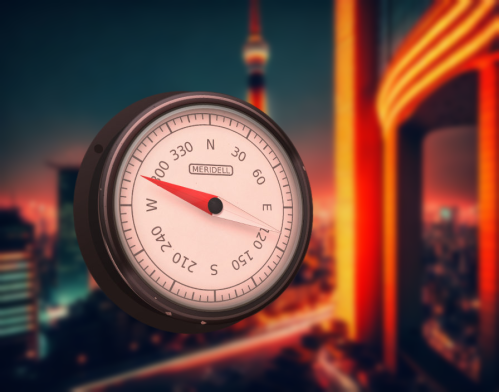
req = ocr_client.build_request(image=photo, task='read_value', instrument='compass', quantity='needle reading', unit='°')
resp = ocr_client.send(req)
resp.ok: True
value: 290 °
